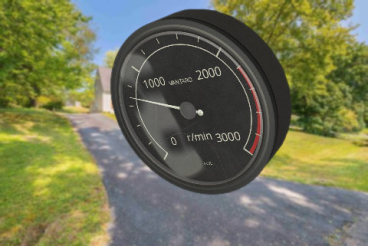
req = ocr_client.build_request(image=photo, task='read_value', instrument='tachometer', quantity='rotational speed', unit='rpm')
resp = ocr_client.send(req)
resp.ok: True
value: 700 rpm
